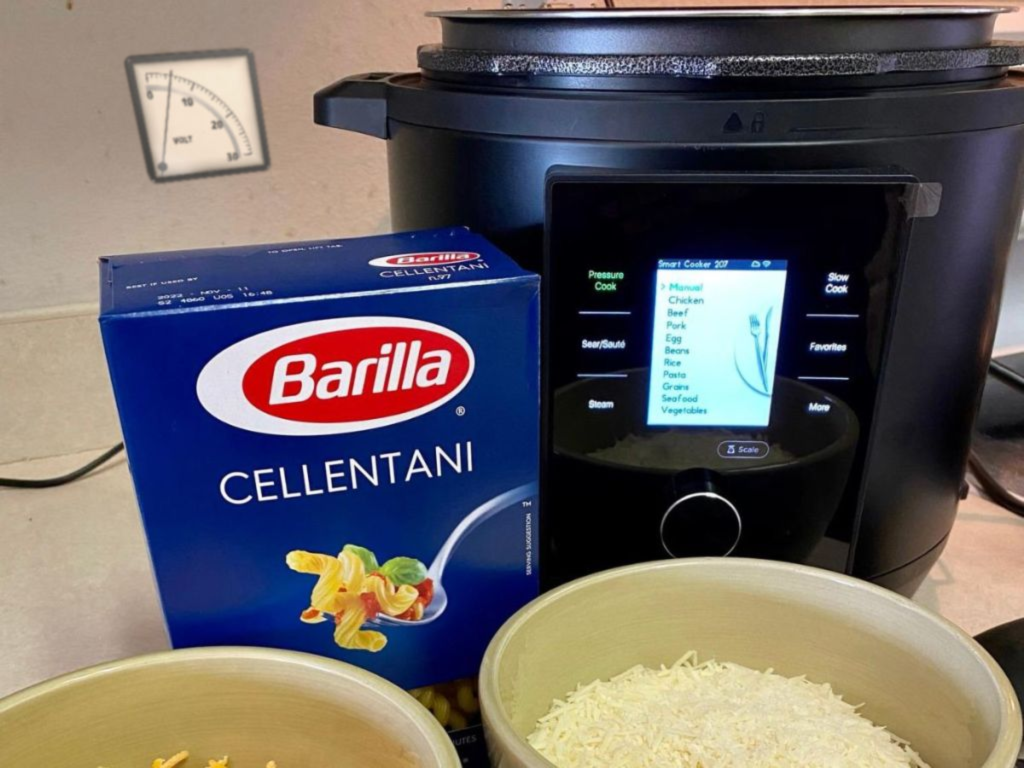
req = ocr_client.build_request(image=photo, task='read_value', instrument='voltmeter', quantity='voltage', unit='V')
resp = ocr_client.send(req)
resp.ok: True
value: 5 V
